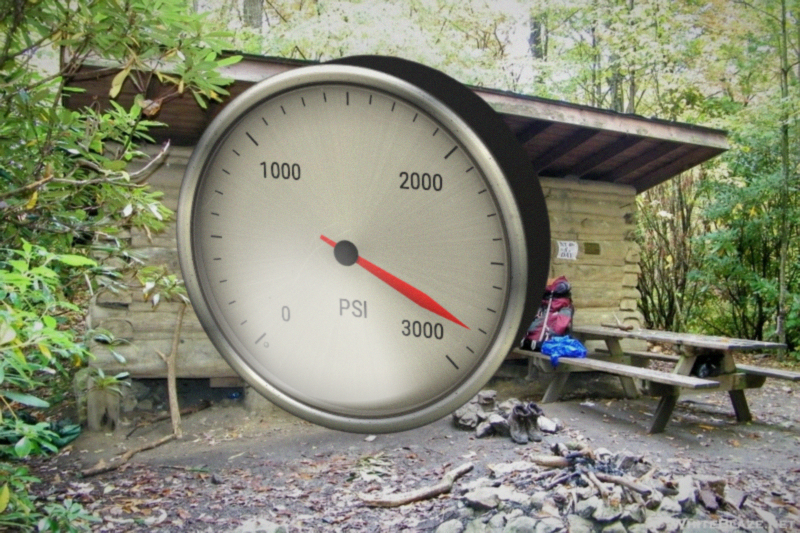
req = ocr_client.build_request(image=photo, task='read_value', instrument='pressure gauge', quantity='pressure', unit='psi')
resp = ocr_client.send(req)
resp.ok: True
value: 2800 psi
